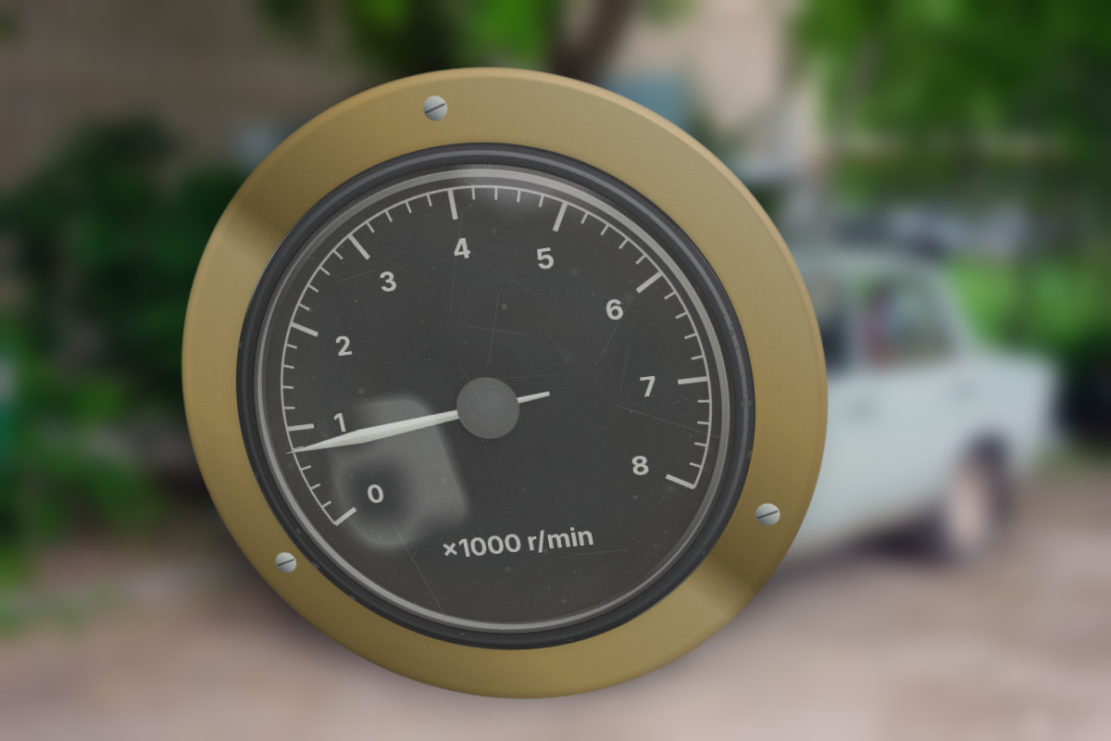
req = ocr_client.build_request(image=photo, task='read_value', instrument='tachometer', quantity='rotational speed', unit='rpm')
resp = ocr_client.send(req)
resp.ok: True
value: 800 rpm
